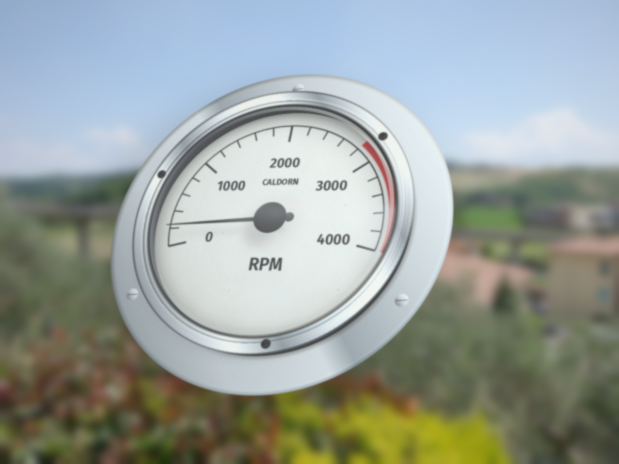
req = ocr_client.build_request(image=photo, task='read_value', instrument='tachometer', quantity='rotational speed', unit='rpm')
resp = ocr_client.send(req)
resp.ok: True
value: 200 rpm
